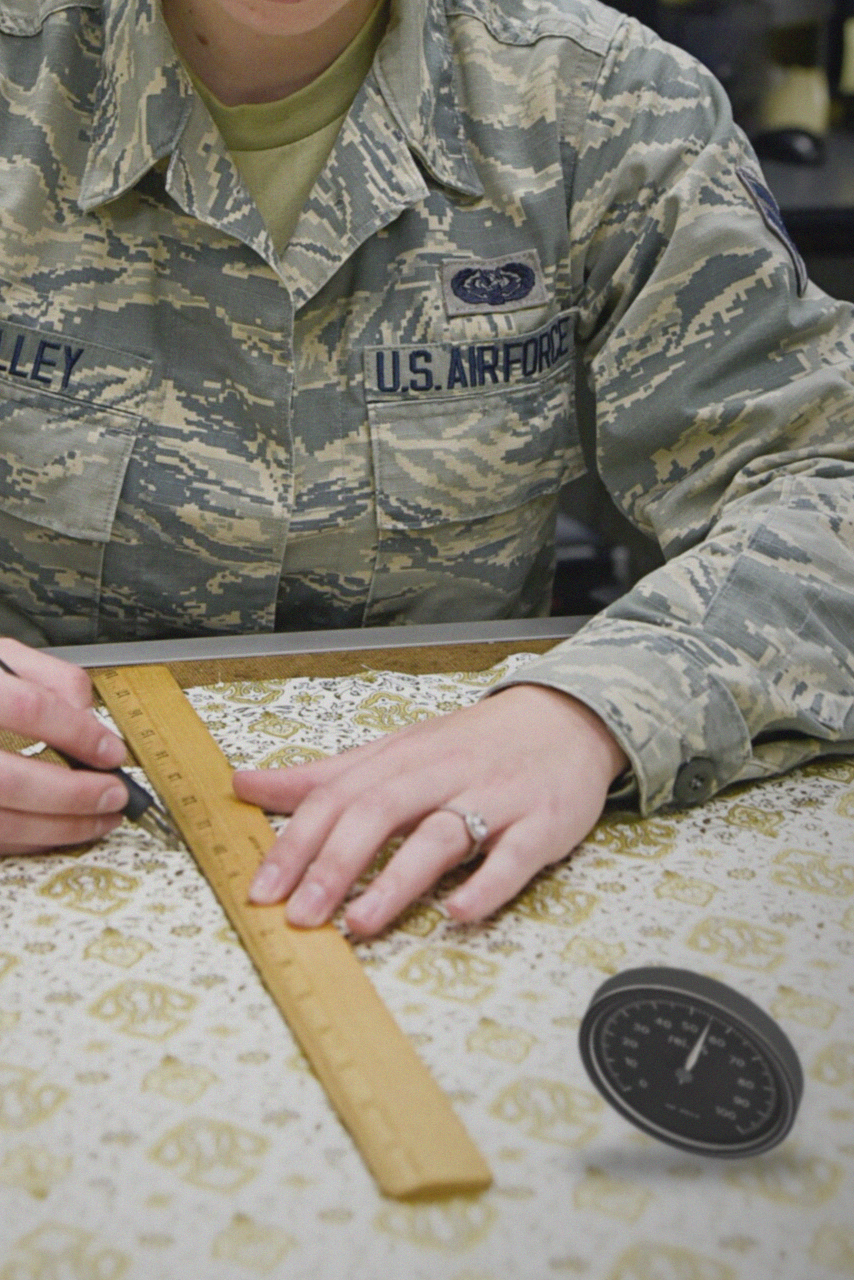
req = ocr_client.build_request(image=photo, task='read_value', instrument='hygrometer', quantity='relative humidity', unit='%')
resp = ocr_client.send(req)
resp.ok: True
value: 55 %
